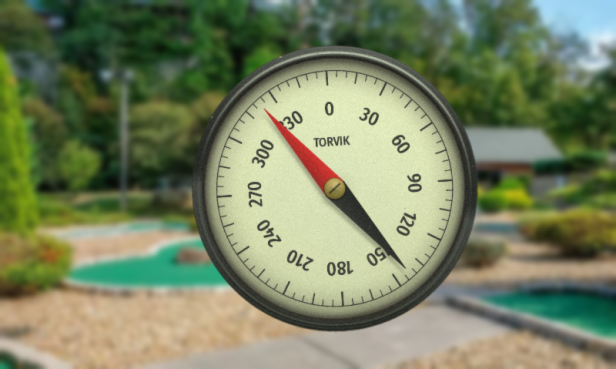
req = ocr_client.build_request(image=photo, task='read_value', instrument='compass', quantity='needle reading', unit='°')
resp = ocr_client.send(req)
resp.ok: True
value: 322.5 °
